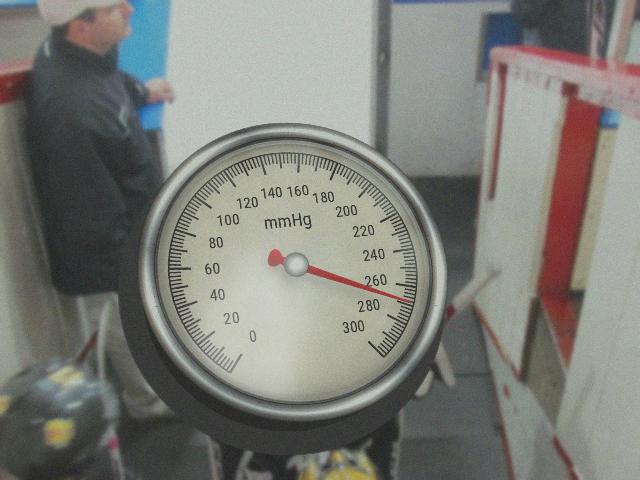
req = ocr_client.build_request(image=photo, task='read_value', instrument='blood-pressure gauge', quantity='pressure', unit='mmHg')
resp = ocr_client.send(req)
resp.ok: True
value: 270 mmHg
